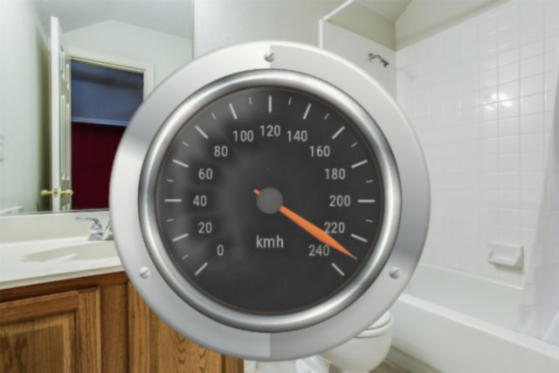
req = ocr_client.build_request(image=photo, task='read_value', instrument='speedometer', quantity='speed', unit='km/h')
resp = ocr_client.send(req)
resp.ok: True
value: 230 km/h
